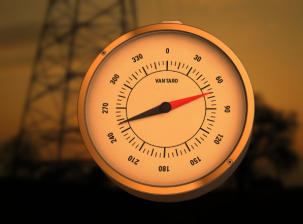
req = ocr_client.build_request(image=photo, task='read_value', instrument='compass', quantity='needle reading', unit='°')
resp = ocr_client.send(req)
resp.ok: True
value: 70 °
